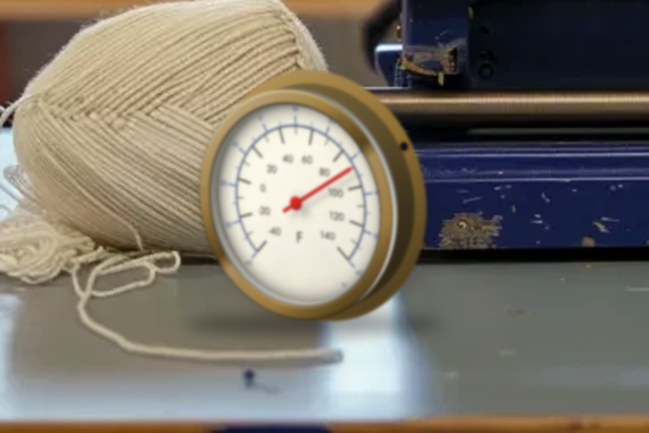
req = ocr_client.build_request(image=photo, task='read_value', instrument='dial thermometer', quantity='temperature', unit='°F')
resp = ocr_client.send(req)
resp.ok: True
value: 90 °F
